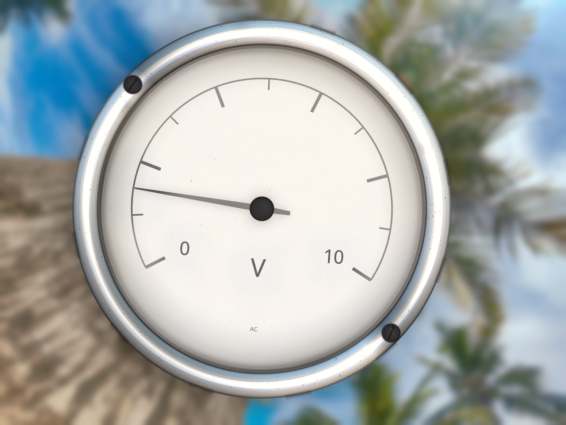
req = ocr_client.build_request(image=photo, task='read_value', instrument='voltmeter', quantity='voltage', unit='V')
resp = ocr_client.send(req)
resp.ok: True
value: 1.5 V
